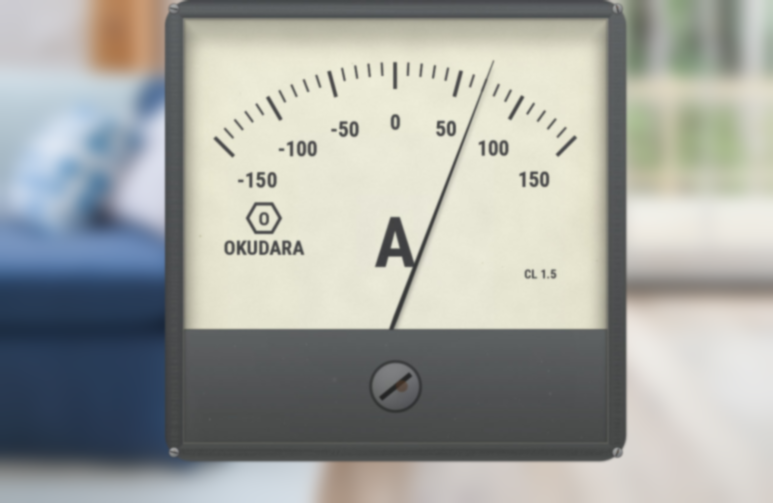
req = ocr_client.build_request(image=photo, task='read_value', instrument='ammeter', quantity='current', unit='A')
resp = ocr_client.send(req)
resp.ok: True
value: 70 A
